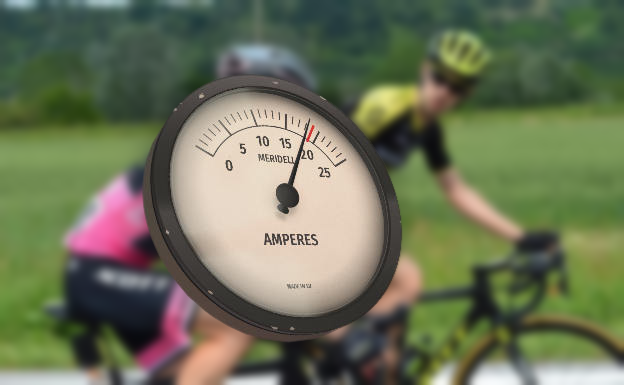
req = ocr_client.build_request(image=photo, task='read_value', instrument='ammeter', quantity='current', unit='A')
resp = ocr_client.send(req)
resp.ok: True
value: 18 A
